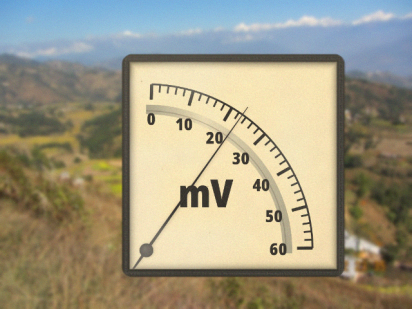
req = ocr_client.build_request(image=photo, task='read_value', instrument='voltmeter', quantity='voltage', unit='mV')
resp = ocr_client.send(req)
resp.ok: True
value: 23 mV
